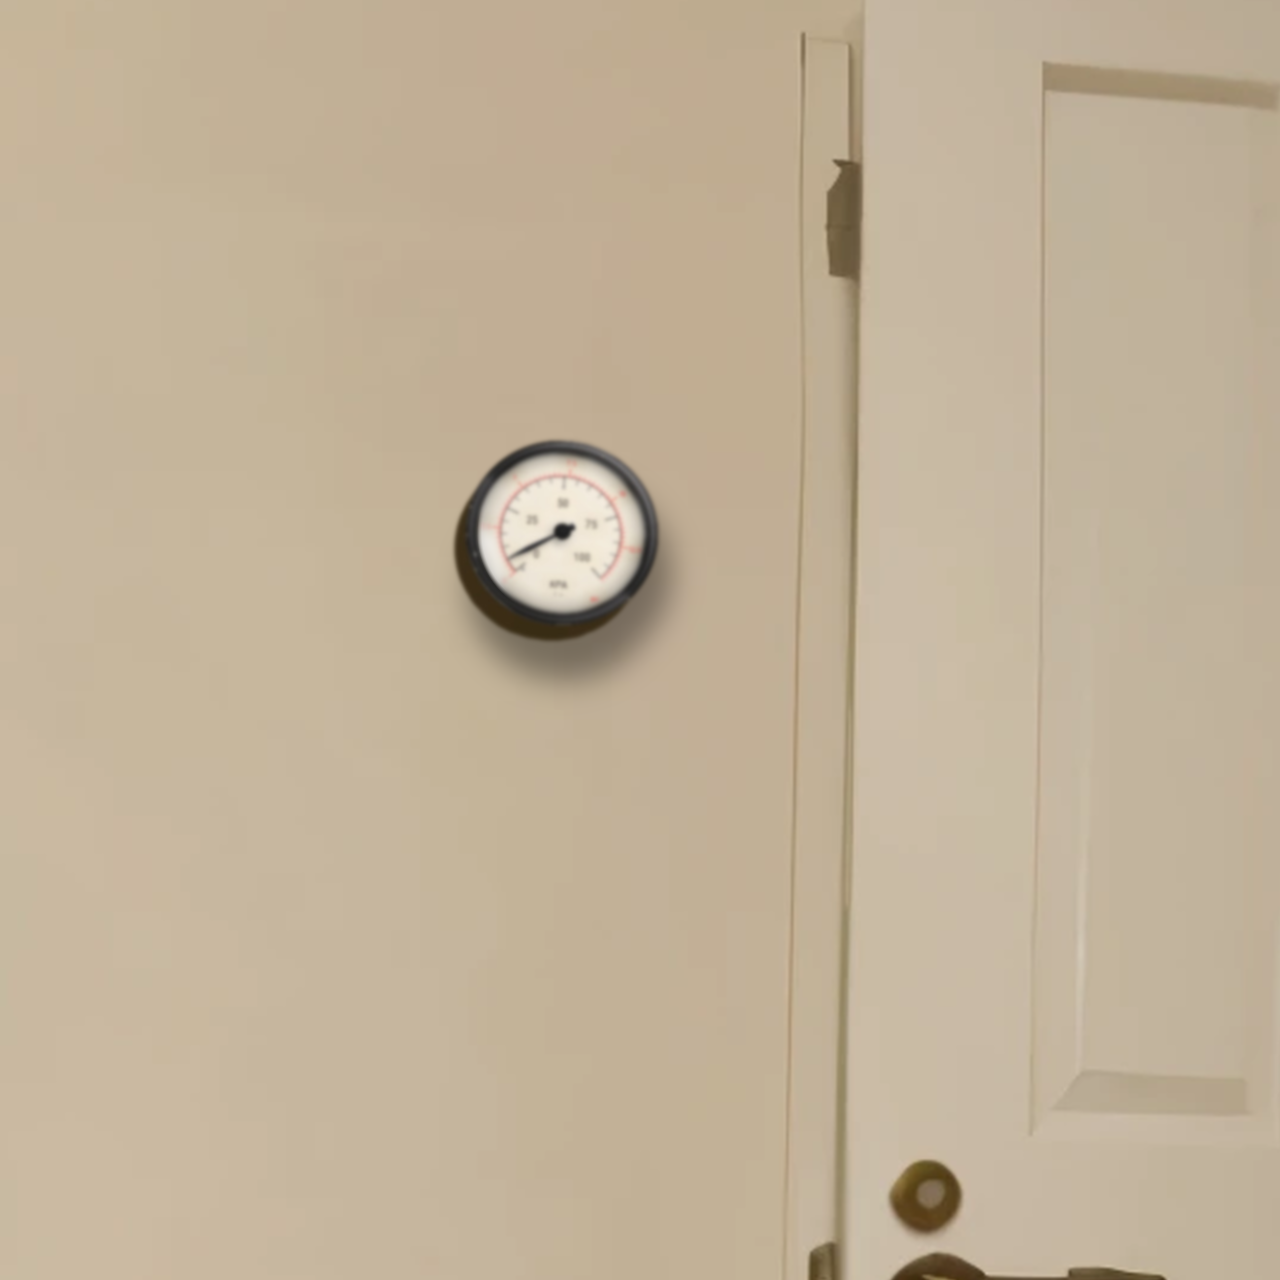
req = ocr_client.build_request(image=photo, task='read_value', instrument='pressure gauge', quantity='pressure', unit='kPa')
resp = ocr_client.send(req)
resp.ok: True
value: 5 kPa
